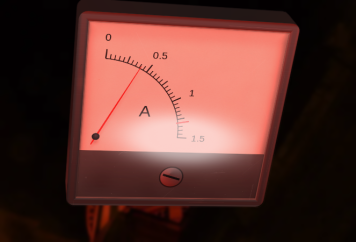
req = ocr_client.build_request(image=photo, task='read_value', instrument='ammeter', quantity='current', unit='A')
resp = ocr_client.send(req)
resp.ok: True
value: 0.4 A
